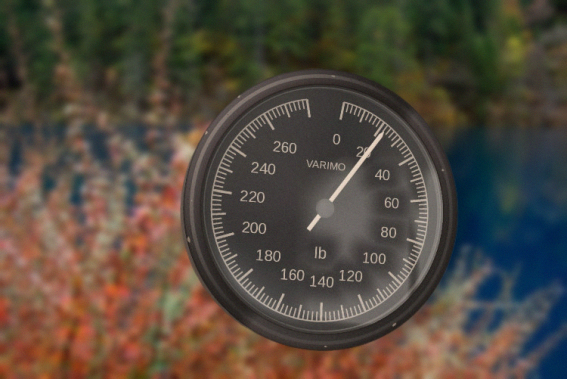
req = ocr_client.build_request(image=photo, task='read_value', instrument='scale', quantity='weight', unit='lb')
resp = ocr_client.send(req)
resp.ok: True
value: 22 lb
